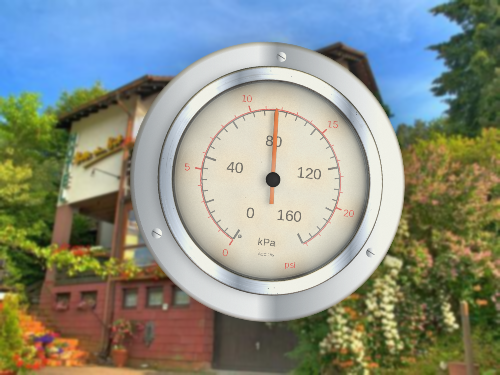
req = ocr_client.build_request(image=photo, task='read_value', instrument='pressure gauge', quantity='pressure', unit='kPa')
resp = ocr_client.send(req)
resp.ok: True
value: 80 kPa
